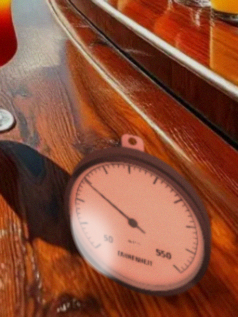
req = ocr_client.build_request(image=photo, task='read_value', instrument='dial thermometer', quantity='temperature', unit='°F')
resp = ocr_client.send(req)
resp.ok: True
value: 200 °F
